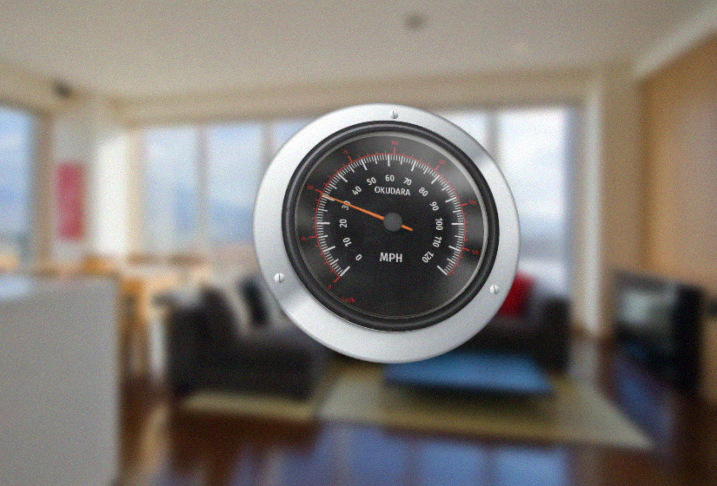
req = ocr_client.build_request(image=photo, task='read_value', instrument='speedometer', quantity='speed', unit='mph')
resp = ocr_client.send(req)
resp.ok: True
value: 30 mph
